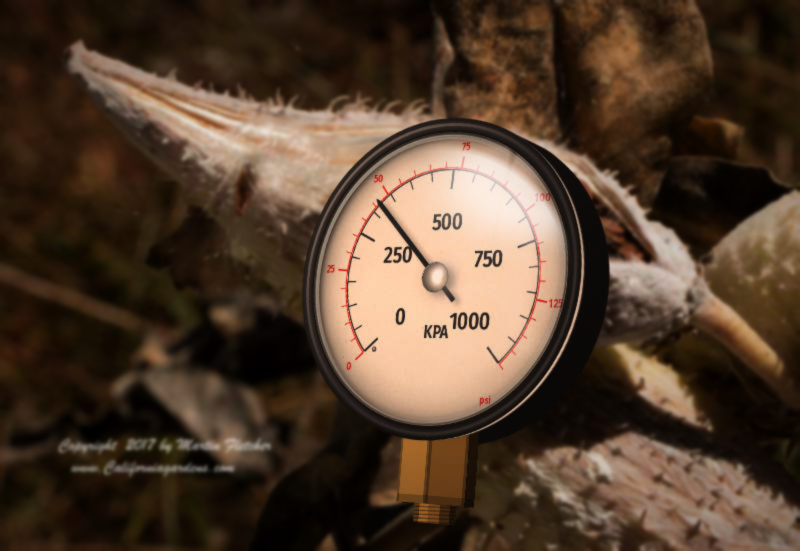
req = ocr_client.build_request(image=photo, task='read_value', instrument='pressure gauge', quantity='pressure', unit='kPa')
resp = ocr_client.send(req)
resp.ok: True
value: 325 kPa
